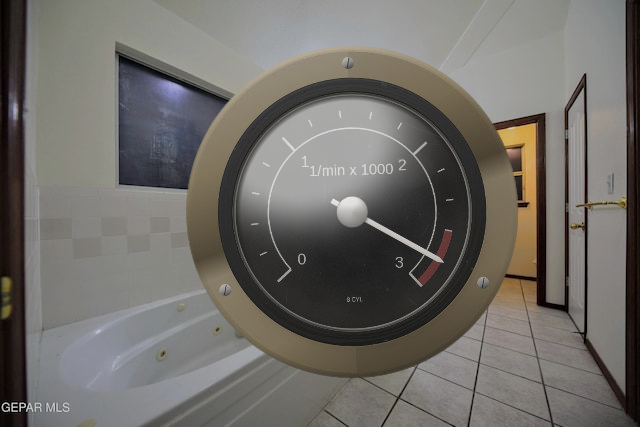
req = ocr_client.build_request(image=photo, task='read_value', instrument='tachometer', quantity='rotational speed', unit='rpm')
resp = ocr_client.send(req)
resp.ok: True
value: 2800 rpm
